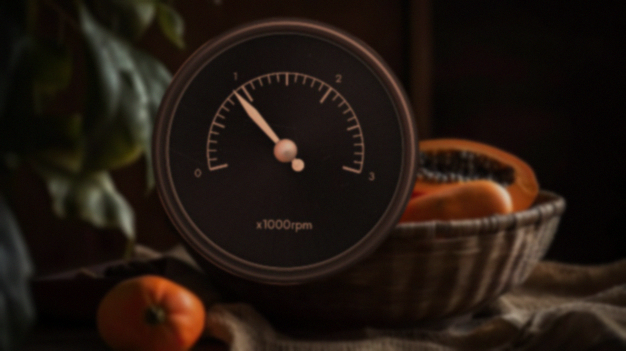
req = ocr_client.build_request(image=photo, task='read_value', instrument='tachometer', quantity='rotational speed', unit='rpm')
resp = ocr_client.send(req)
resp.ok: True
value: 900 rpm
